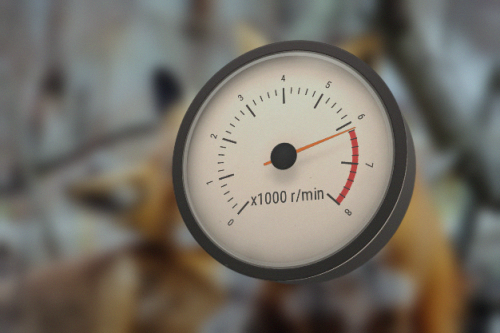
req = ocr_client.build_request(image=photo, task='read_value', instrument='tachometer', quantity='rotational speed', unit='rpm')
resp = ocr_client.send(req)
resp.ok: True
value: 6200 rpm
